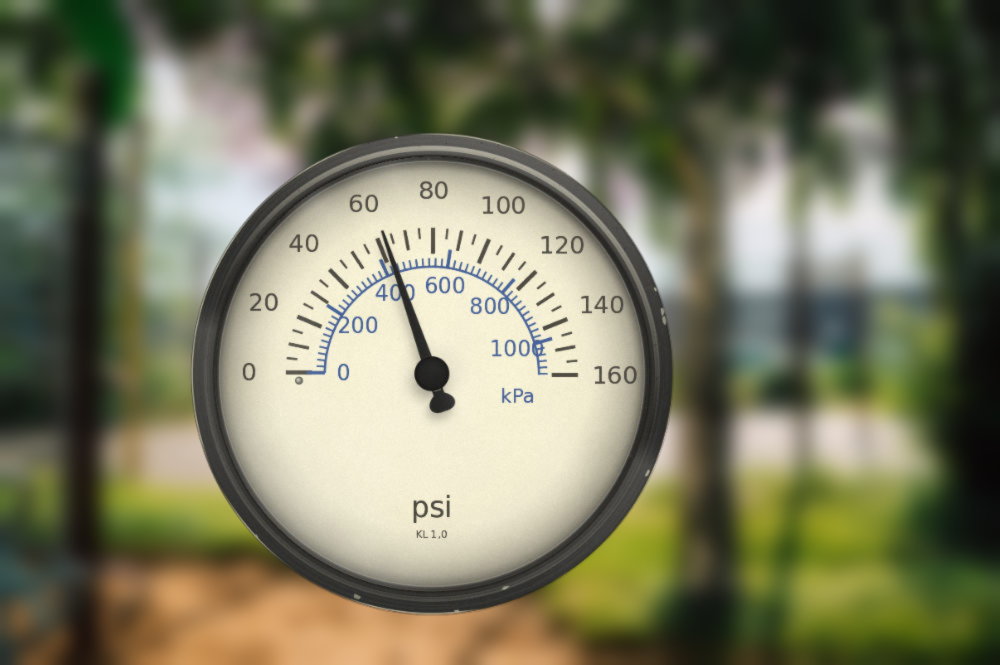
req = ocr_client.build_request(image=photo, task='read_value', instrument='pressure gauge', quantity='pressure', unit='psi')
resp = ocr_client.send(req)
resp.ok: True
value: 62.5 psi
